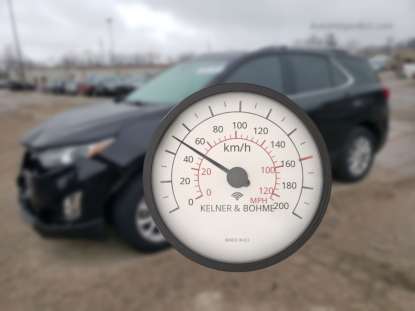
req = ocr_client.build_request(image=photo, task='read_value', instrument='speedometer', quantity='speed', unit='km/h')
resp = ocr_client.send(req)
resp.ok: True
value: 50 km/h
